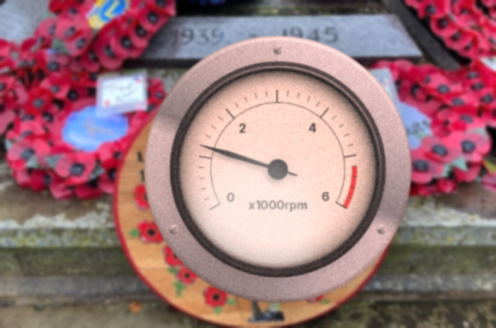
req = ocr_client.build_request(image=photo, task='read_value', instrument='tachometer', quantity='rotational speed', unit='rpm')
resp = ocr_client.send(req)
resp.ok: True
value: 1200 rpm
